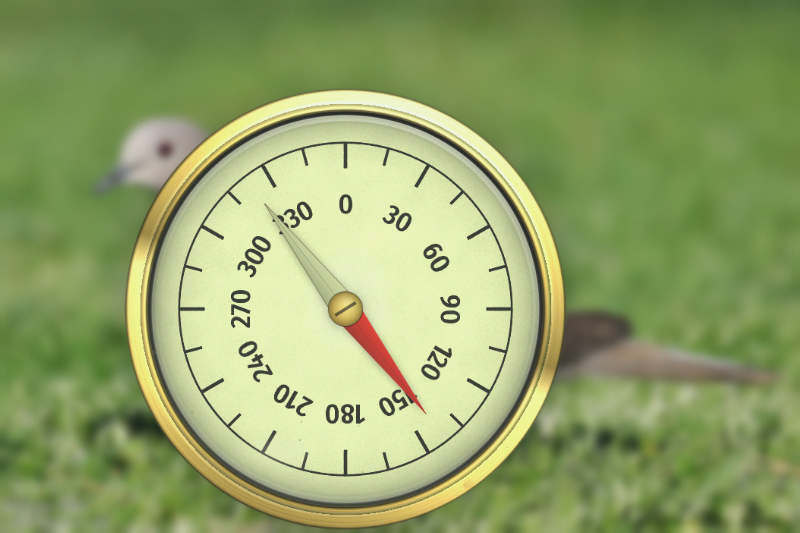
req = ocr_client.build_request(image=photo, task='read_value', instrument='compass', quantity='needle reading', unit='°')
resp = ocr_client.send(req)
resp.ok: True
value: 142.5 °
